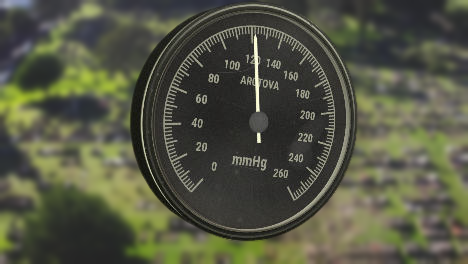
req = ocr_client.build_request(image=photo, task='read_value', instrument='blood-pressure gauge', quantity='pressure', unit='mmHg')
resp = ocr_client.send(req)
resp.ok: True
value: 120 mmHg
